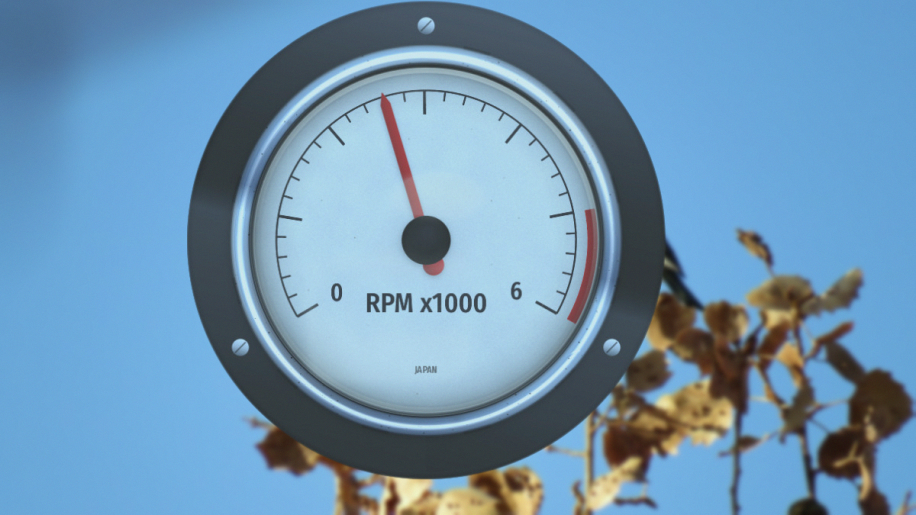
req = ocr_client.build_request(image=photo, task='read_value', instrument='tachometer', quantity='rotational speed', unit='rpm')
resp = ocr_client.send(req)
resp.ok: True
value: 2600 rpm
